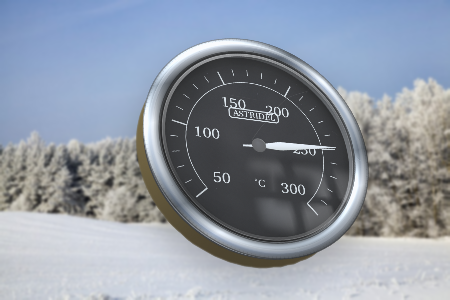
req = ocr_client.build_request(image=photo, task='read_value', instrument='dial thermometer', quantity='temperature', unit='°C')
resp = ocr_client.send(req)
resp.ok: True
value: 250 °C
